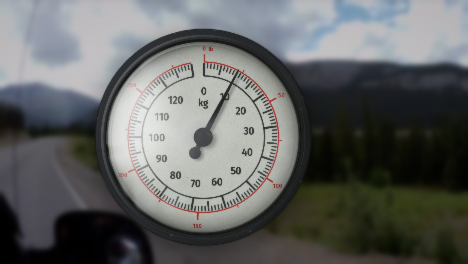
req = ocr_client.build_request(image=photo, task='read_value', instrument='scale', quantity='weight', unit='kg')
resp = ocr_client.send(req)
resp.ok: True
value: 10 kg
